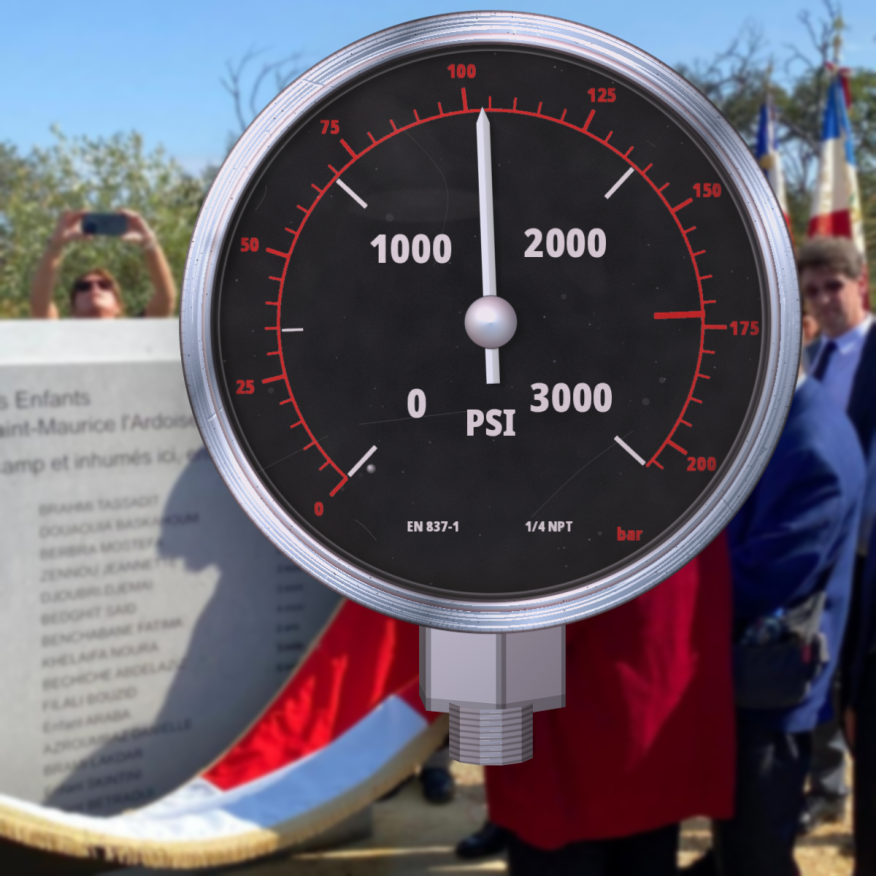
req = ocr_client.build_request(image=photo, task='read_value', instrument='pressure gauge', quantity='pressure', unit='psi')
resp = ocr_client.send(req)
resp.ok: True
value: 1500 psi
